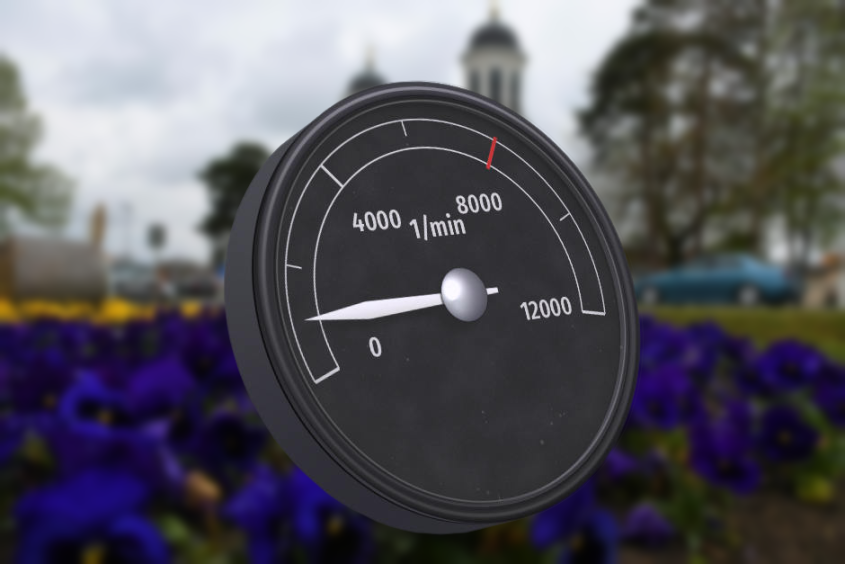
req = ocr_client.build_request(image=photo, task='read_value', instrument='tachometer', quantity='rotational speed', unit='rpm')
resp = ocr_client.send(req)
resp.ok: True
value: 1000 rpm
